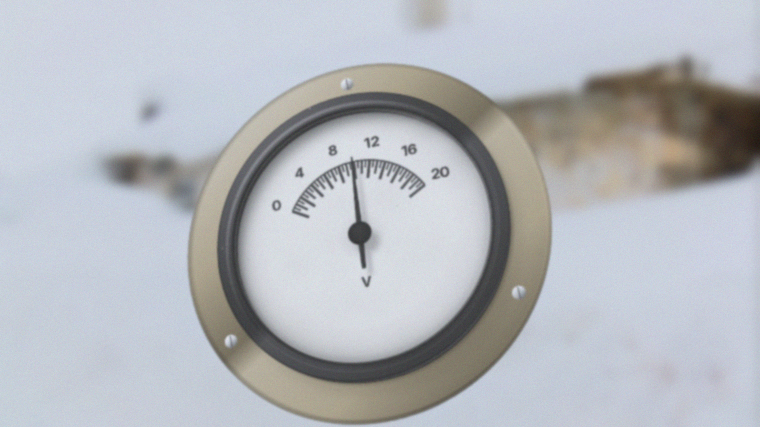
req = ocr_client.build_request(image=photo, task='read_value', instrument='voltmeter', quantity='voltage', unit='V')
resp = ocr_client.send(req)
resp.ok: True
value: 10 V
